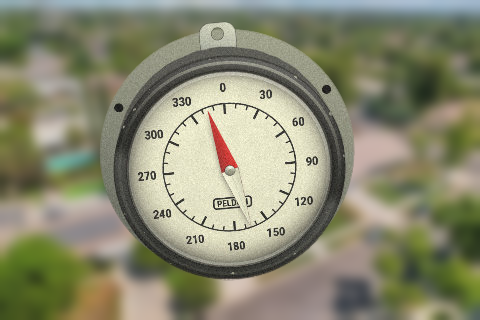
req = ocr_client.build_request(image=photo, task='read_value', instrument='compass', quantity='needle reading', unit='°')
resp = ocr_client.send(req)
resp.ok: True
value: 345 °
